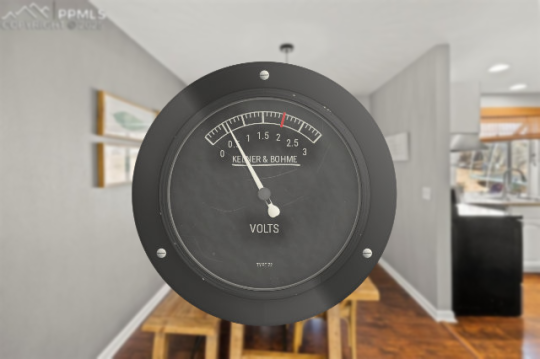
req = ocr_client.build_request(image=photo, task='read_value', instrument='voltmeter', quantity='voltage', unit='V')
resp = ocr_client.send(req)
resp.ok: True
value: 0.6 V
